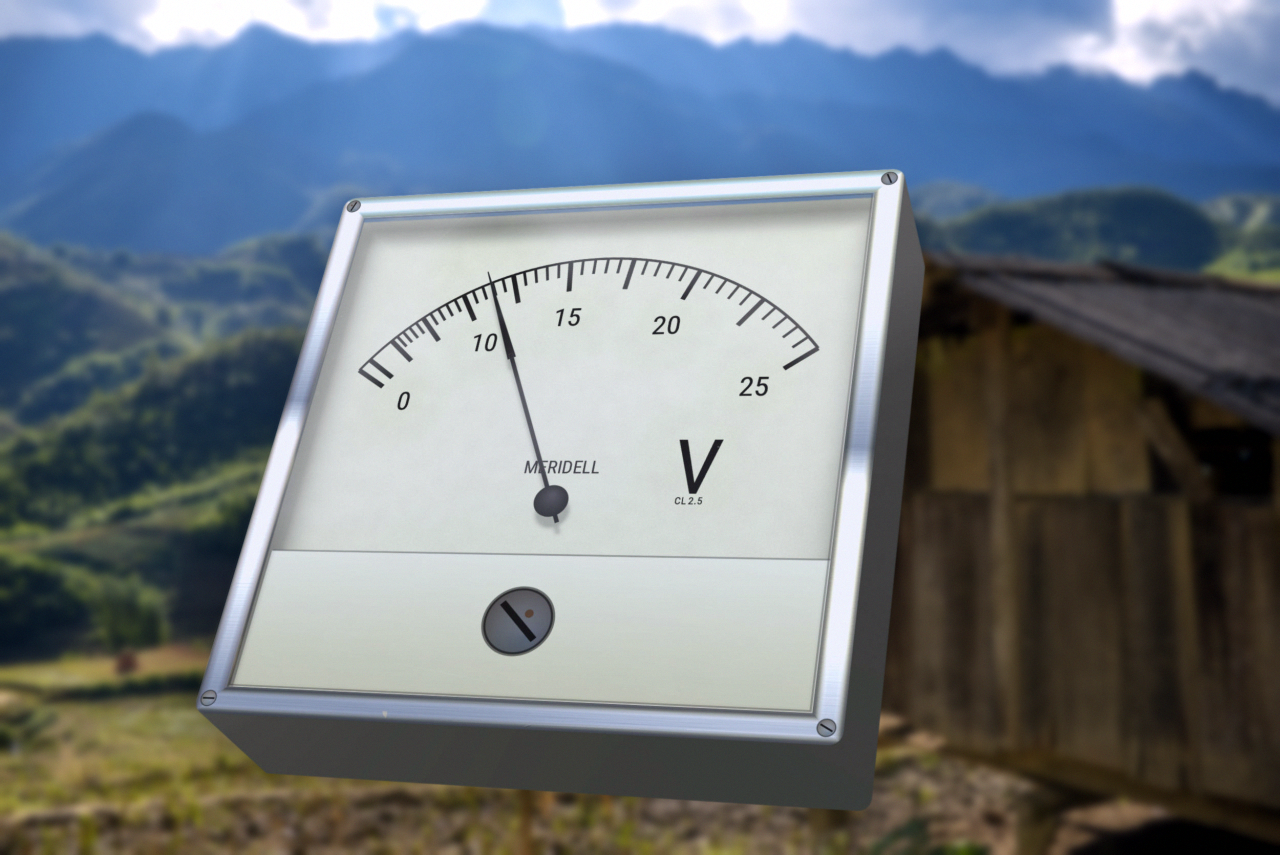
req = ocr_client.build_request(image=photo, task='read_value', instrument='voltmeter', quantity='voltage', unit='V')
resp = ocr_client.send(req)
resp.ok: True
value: 11.5 V
